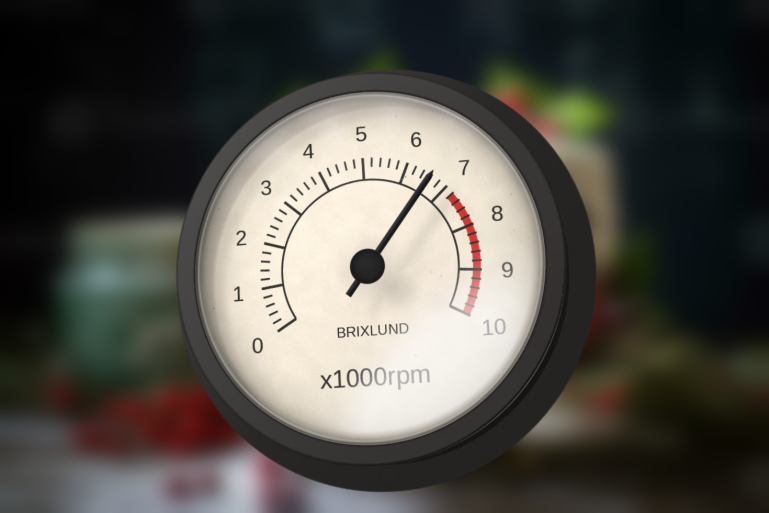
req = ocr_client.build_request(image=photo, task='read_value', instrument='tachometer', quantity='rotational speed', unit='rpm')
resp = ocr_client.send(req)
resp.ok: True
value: 6600 rpm
